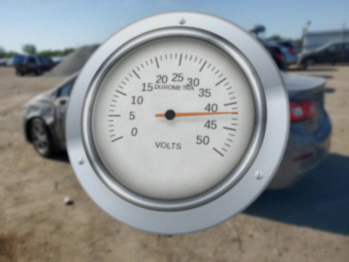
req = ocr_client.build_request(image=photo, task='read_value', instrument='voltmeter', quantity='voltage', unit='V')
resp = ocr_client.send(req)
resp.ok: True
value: 42 V
